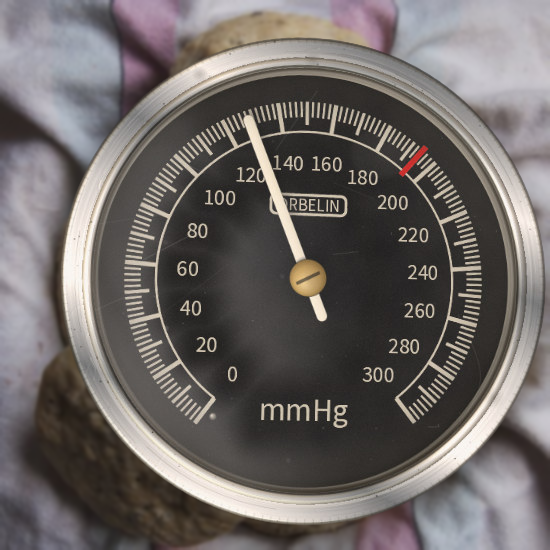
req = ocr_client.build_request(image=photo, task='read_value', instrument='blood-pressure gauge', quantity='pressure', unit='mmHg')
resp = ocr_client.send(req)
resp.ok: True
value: 128 mmHg
